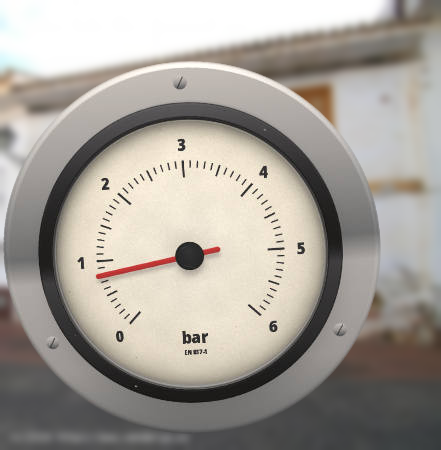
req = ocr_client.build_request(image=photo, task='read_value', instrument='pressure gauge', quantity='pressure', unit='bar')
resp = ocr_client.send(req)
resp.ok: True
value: 0.8 bar
